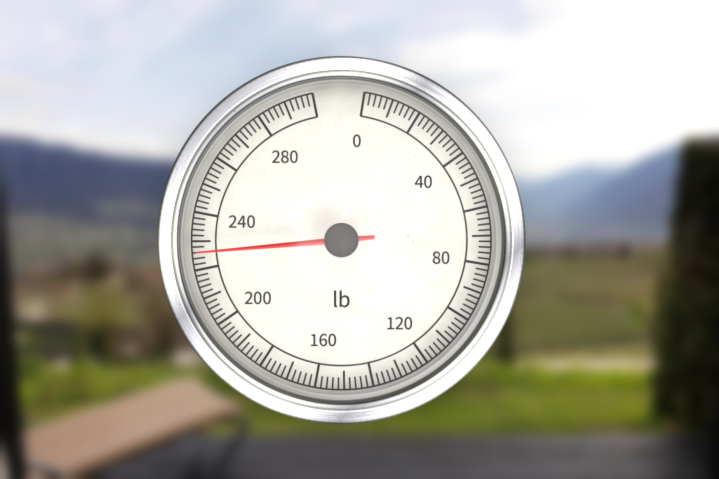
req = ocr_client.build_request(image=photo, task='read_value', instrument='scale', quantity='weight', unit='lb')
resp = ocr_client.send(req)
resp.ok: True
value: 226 lb
